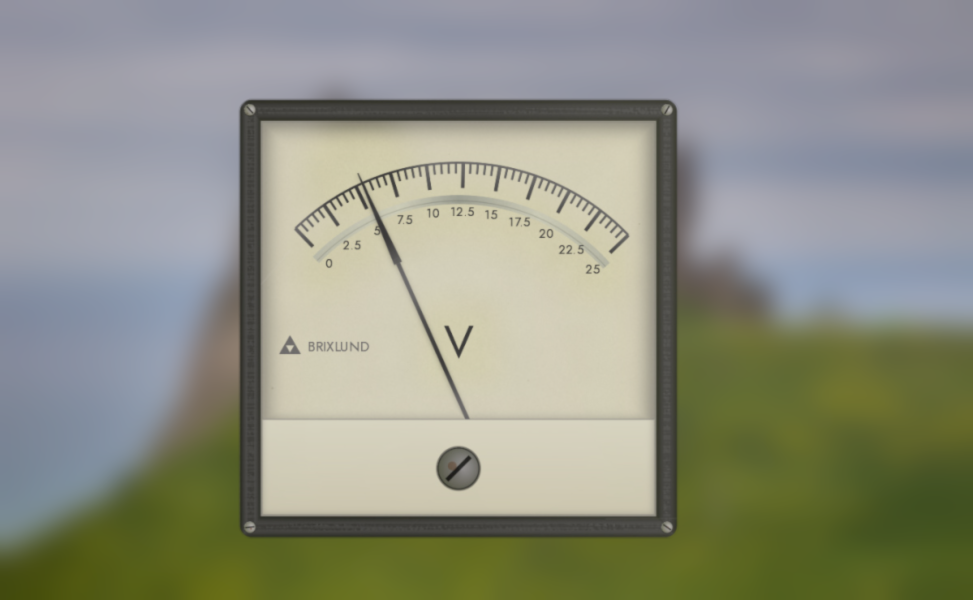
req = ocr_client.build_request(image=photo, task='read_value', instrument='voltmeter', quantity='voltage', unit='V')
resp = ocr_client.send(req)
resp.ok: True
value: 5.5 V
